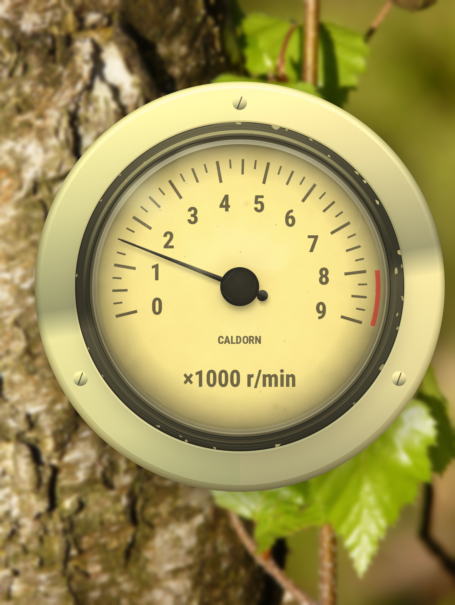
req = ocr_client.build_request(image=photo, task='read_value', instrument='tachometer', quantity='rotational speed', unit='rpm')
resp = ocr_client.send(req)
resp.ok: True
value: 1500 rpm
